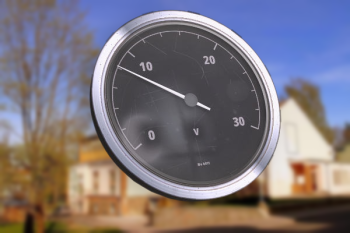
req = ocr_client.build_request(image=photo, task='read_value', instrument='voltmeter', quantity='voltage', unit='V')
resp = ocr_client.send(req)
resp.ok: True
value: 8 V
